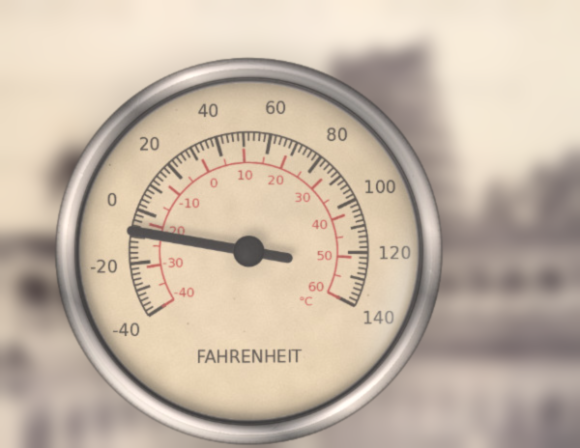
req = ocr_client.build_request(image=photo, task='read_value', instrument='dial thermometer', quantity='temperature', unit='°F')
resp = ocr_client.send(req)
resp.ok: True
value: -8 °F
